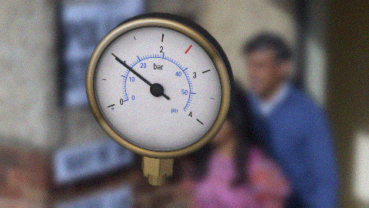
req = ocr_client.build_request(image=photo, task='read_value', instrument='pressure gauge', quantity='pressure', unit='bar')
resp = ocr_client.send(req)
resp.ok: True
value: 1 bar
